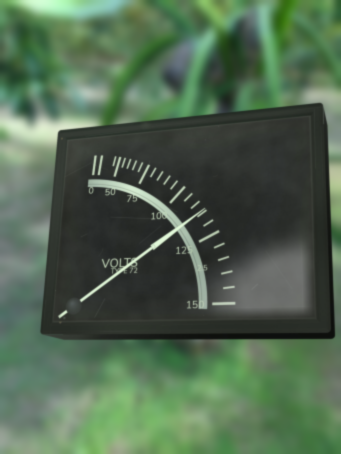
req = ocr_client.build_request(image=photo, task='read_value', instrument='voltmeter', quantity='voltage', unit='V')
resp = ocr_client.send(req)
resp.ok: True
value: 115 V
